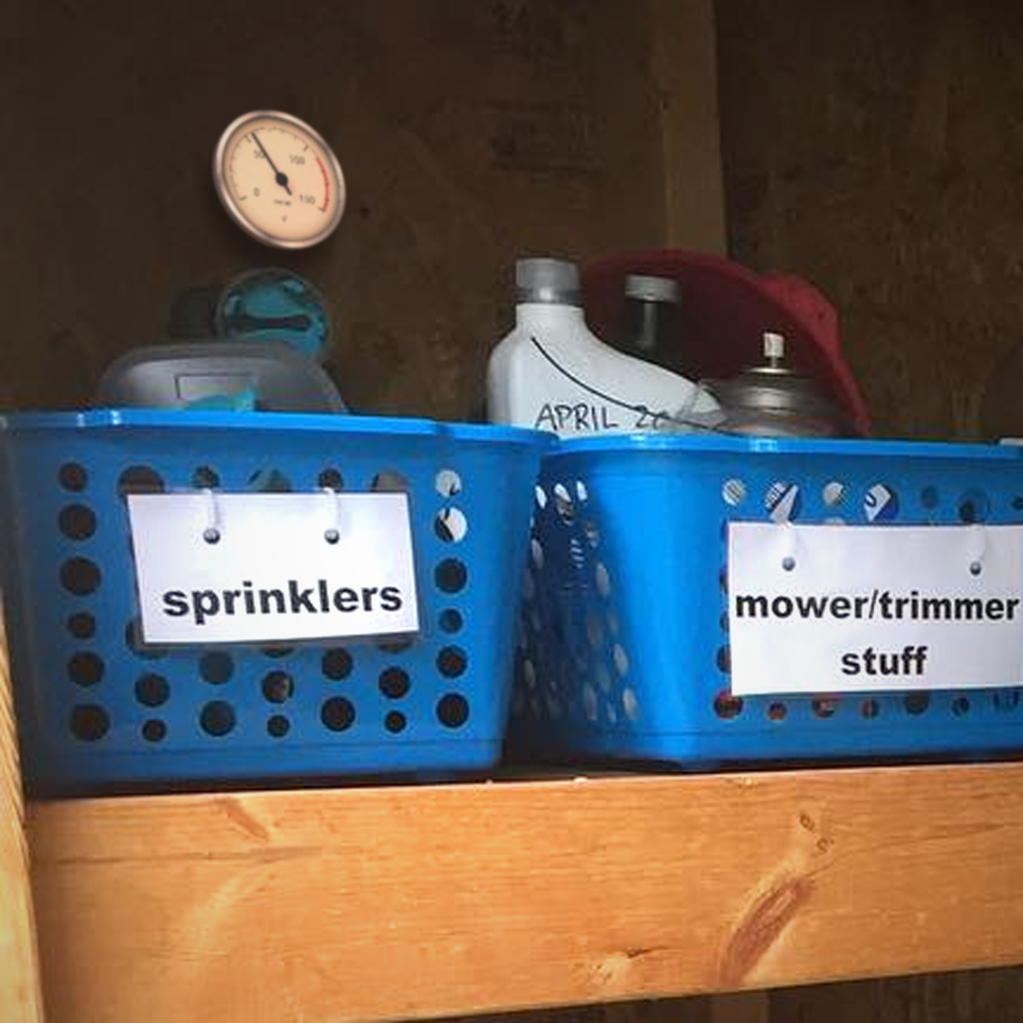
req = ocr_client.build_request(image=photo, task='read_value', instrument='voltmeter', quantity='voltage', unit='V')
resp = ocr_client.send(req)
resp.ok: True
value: 55 V
